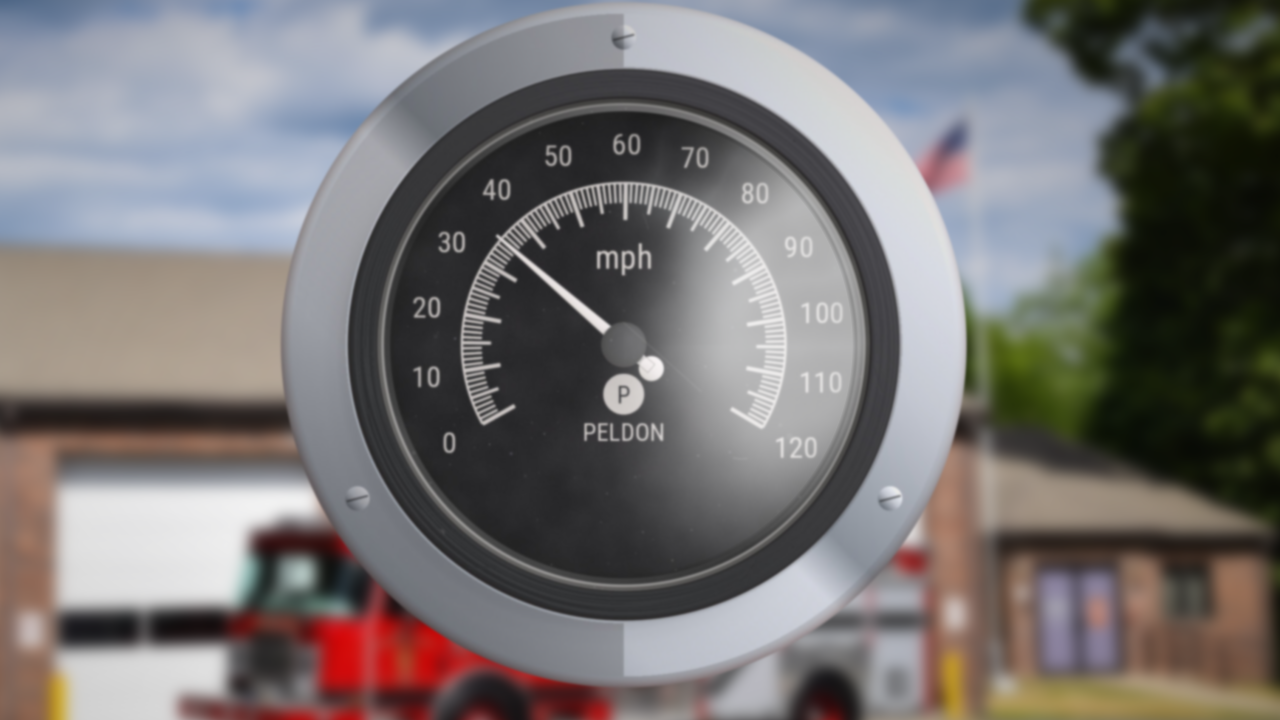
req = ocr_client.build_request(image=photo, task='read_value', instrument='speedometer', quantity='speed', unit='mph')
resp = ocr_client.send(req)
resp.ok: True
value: 35 mph
